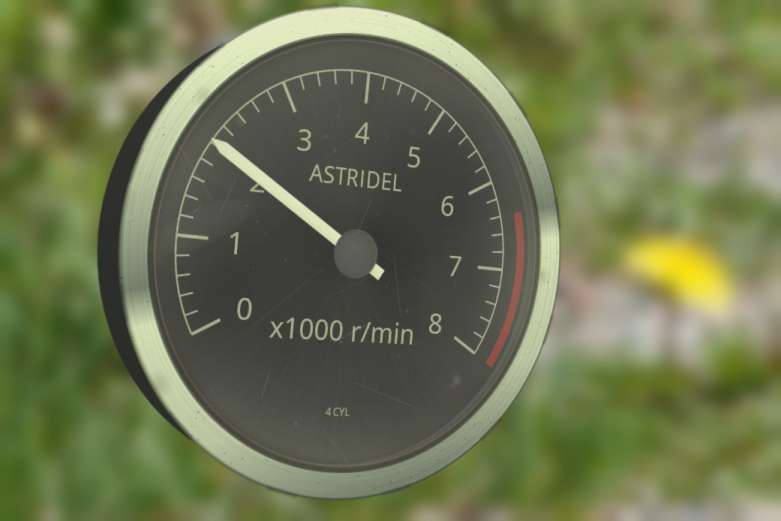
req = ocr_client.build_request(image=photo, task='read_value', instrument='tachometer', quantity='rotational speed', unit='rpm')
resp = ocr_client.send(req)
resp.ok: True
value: 2000 rpm
